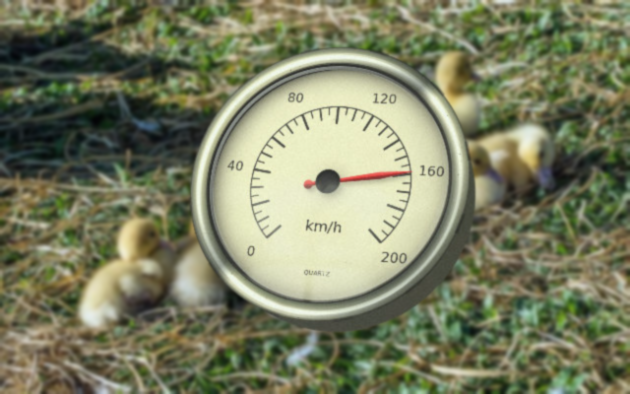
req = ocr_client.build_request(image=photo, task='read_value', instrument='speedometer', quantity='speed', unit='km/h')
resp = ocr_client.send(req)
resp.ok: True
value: 160 km/h
